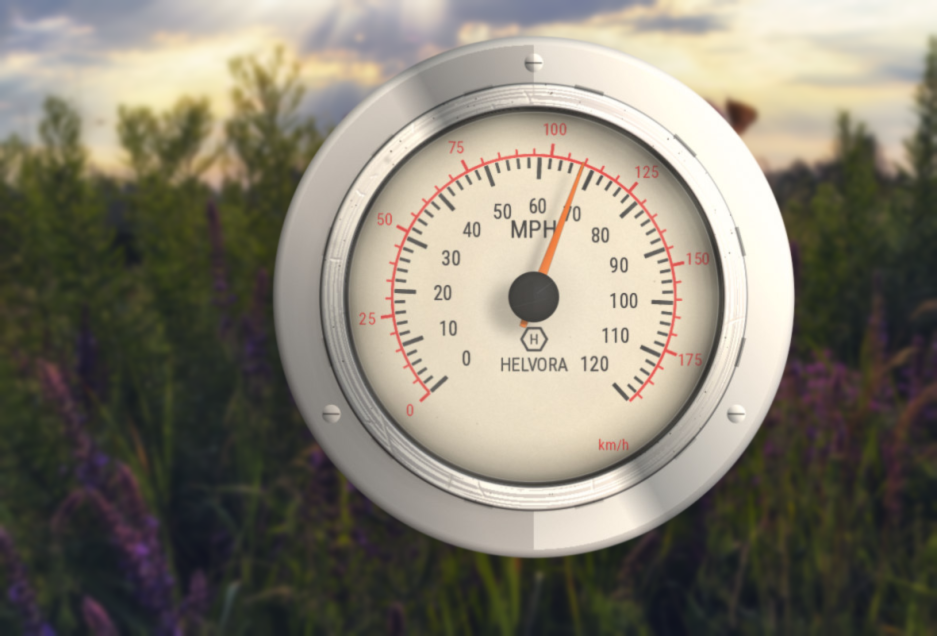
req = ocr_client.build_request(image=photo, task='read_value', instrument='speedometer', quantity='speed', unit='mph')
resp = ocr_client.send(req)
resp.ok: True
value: 68 mph
